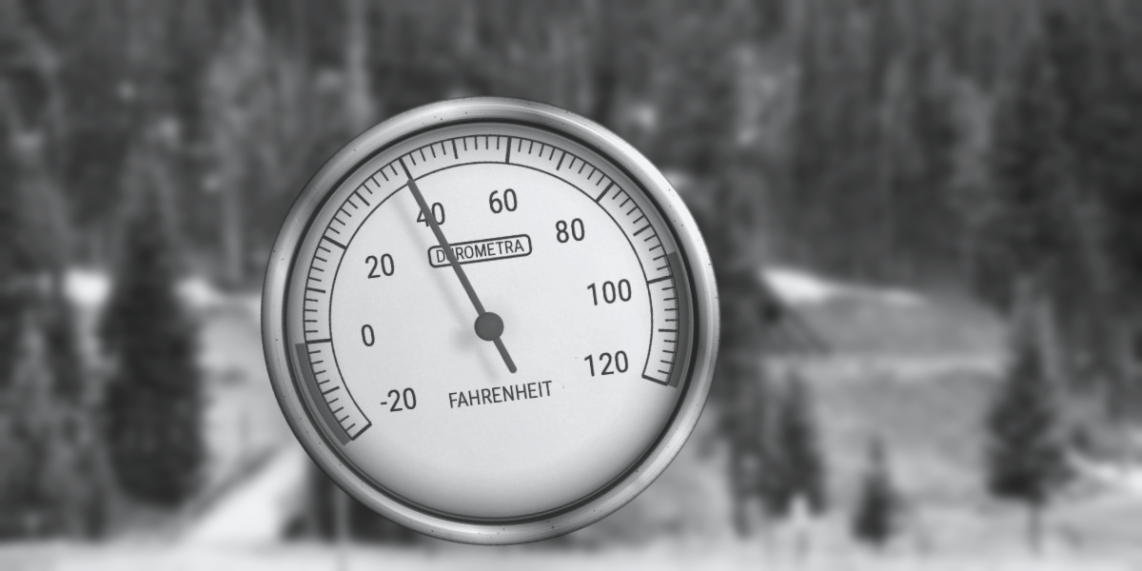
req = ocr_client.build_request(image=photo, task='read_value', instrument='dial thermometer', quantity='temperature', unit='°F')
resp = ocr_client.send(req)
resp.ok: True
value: 40 °F
